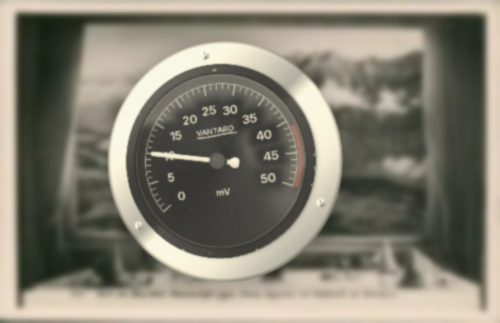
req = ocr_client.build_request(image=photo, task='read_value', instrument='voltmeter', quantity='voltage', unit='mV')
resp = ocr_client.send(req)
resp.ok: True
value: 10 mV
